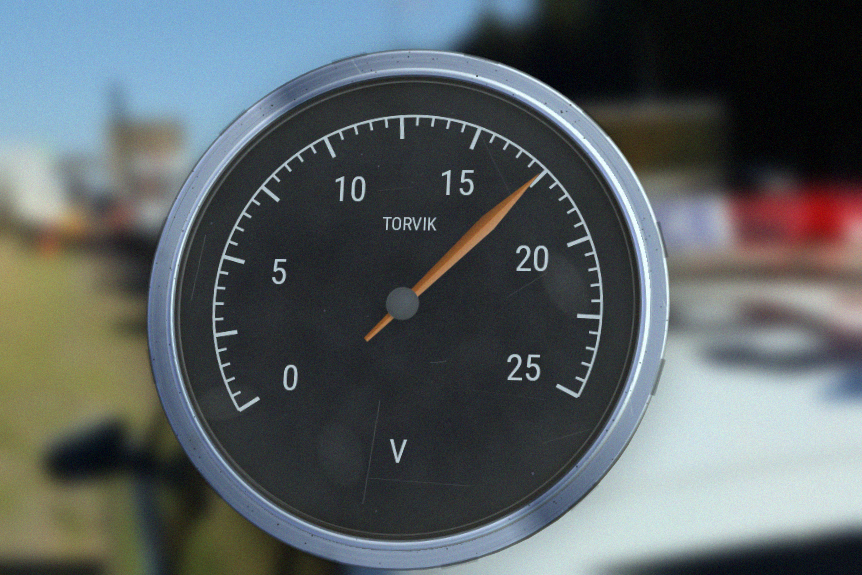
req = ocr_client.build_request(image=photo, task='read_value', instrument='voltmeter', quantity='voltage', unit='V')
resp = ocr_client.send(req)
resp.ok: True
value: 17.5 V
